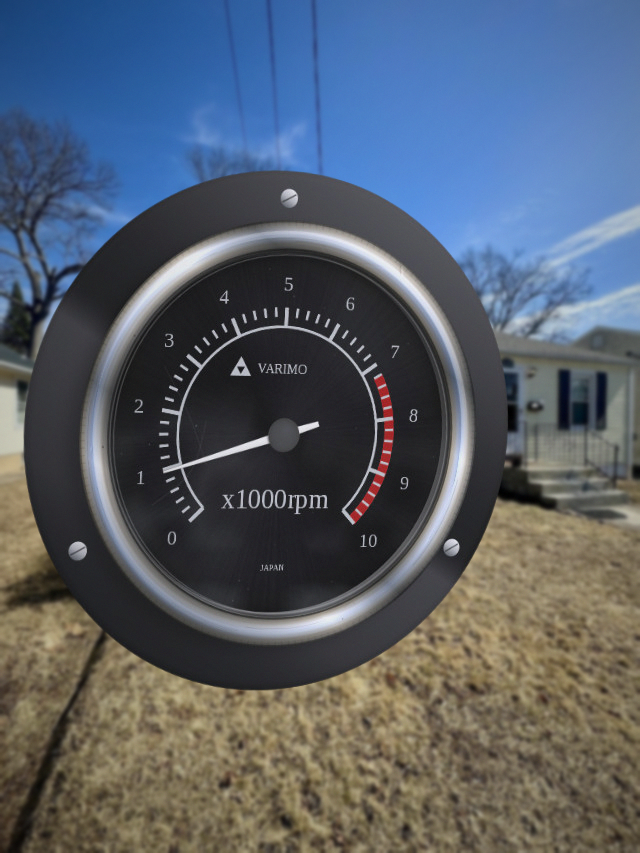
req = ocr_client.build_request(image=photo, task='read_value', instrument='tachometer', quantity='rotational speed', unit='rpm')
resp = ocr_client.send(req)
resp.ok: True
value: 1000 rpm
